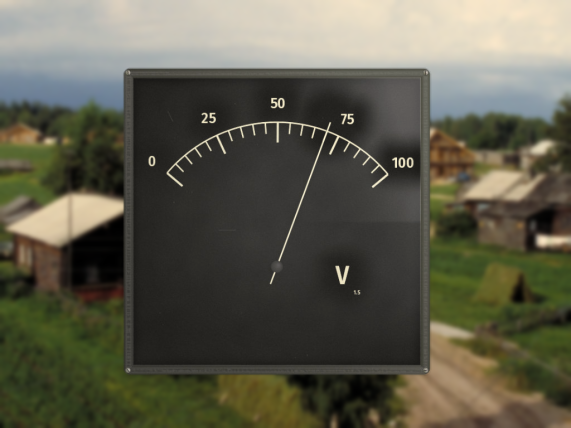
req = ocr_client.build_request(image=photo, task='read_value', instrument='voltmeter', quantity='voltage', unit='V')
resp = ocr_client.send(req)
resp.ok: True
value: 70 V
